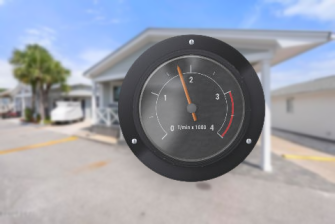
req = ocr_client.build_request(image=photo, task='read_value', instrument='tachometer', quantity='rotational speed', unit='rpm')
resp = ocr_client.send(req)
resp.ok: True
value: 1750 rpm
